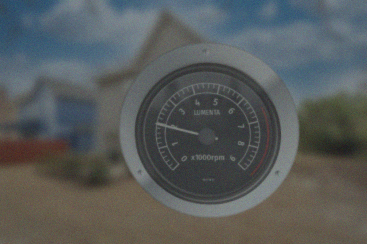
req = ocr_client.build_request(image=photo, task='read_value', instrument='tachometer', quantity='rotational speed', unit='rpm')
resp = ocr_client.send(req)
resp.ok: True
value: 2000 rpm
